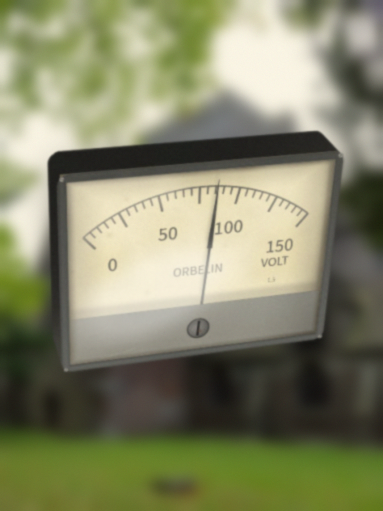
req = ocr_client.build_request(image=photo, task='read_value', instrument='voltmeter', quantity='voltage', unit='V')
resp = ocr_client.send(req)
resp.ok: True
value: 85 V
